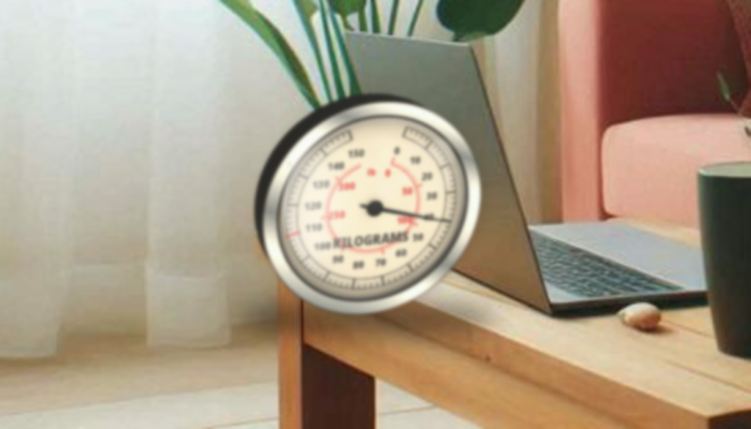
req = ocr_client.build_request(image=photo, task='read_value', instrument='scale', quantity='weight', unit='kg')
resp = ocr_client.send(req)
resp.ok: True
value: 40 kg
